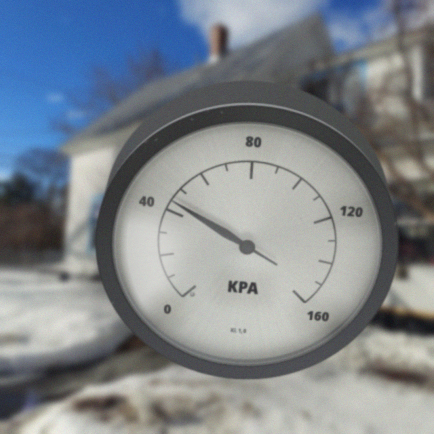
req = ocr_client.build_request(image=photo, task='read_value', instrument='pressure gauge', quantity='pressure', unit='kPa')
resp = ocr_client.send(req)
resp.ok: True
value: 45 kPa
